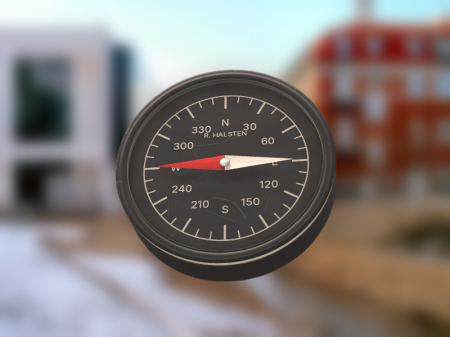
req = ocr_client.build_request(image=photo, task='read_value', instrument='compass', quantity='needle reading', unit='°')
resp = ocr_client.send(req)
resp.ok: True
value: 270 °
